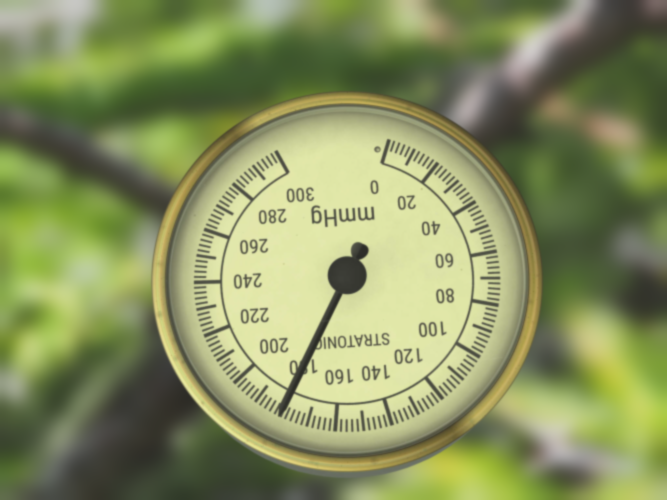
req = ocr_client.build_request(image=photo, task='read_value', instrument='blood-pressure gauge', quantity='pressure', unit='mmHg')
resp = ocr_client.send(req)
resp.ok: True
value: 180 mmHg
